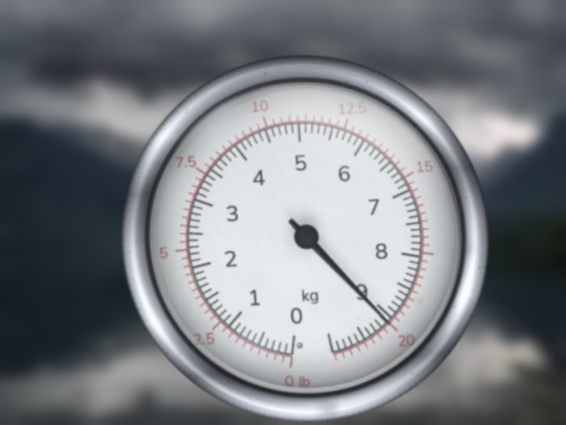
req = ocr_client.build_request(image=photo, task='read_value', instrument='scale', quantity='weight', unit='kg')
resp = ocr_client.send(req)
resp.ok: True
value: 9.1 kg
